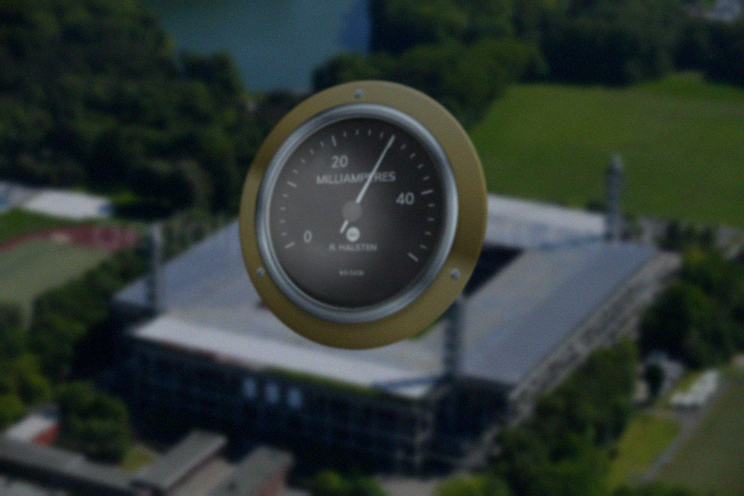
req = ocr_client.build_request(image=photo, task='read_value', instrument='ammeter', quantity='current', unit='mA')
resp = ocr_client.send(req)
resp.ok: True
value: 30 mA
